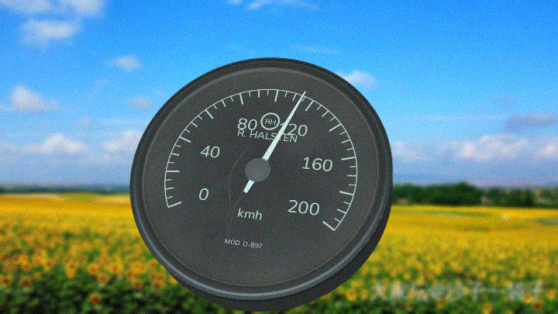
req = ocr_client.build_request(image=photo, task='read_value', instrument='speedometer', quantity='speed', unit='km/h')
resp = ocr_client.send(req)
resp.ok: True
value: 115 km/h
